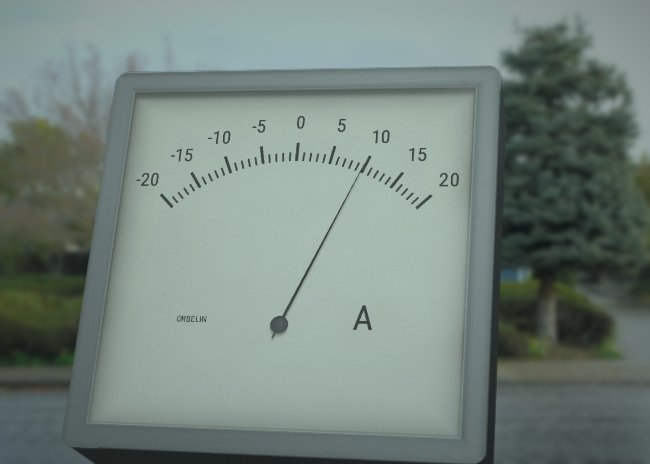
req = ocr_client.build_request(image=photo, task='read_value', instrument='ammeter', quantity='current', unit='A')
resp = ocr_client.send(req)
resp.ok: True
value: 10 A
